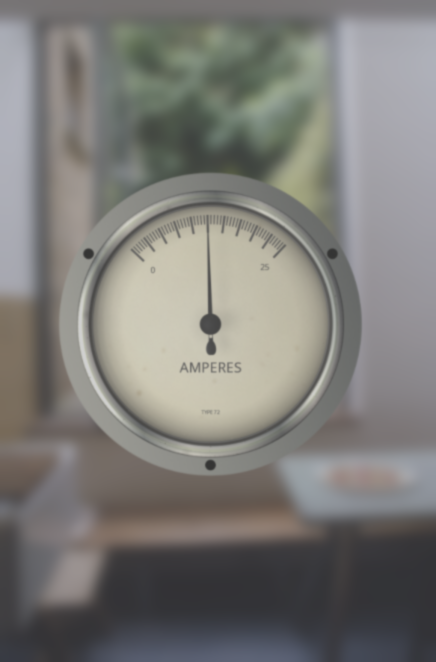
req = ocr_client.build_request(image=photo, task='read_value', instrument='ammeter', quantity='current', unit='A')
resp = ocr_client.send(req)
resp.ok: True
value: 12.5 A
